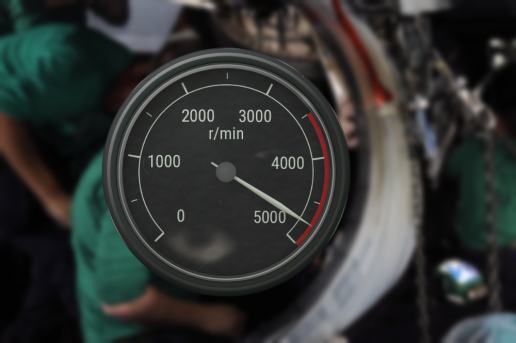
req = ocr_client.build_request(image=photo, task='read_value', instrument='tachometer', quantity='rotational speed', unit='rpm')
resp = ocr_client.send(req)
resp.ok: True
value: 4750 rpm
